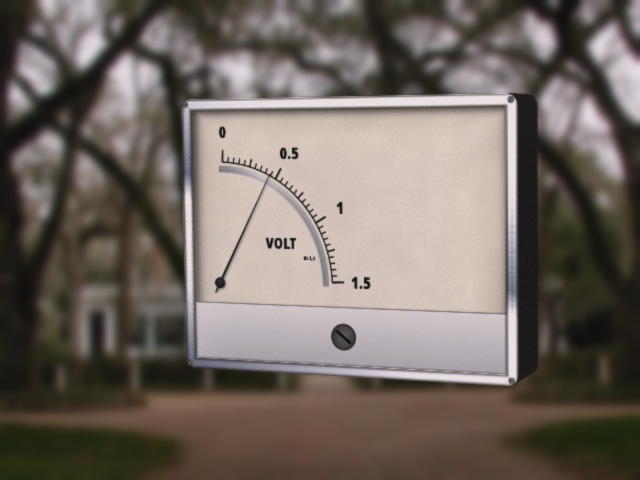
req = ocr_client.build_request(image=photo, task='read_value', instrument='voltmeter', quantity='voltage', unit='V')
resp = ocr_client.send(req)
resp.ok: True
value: 0.45 V
